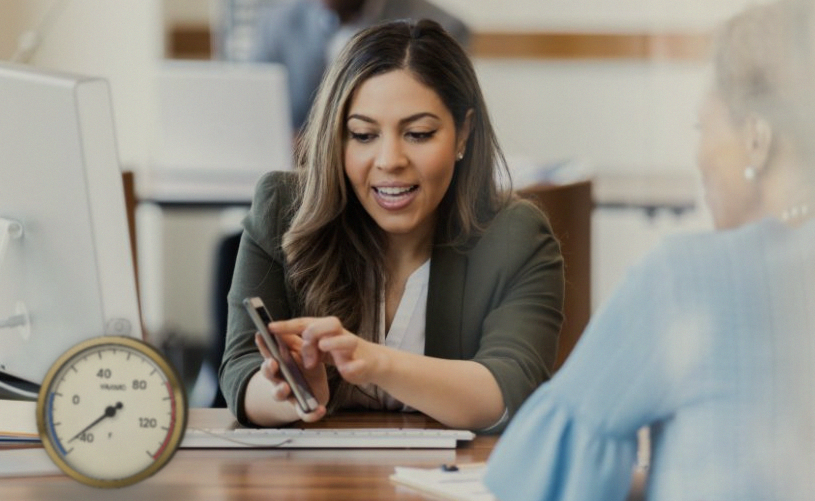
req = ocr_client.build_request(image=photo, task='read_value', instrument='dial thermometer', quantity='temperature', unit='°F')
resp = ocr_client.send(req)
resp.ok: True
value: -35 °F
